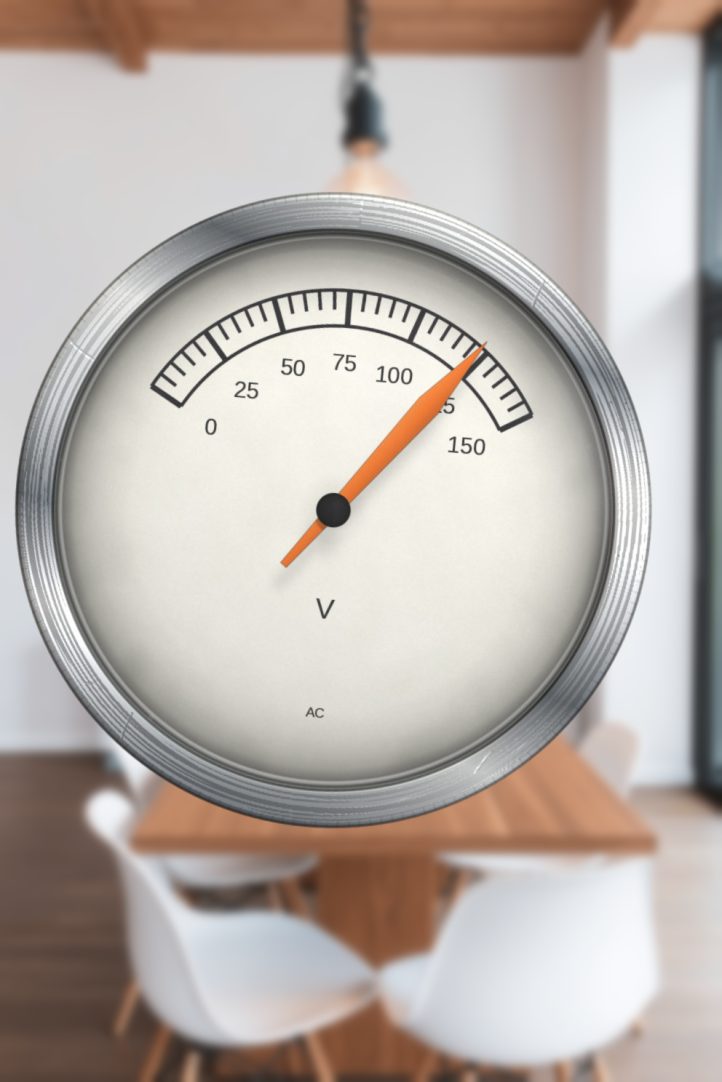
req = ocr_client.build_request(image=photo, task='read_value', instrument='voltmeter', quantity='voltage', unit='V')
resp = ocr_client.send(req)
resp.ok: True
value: 122.5 V
